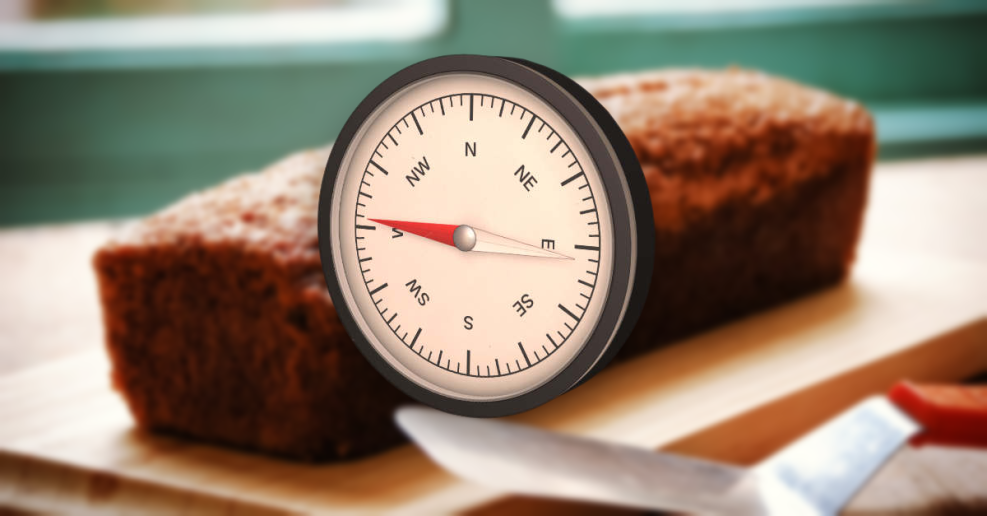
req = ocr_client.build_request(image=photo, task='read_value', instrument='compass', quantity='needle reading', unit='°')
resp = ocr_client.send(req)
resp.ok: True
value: 275 °
